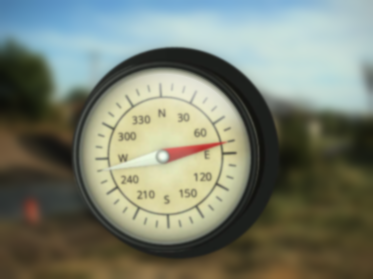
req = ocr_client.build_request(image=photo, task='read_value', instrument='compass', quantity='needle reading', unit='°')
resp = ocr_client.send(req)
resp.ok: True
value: 80 °
